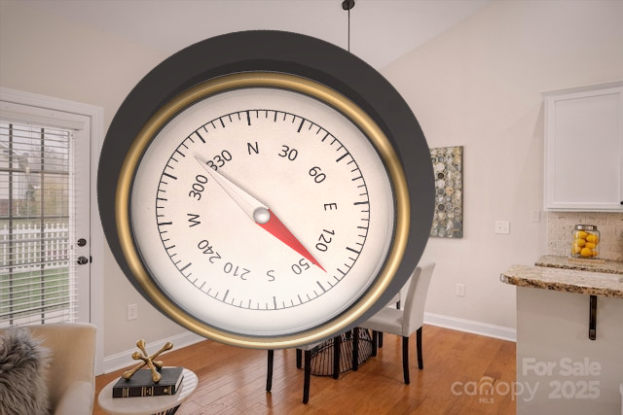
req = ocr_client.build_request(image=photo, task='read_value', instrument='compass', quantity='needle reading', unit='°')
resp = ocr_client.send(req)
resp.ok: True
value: 140 °
